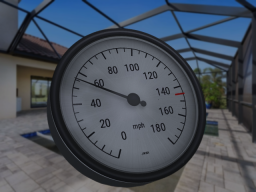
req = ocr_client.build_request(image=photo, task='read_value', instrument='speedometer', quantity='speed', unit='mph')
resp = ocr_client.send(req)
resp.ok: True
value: 55 mph
